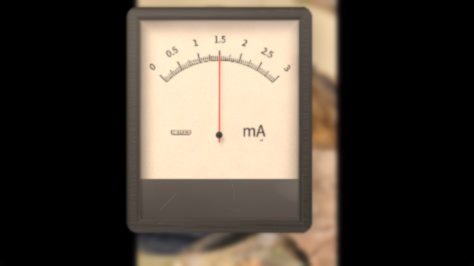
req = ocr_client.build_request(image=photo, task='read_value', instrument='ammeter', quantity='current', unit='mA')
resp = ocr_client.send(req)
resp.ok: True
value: 1.5 mA
